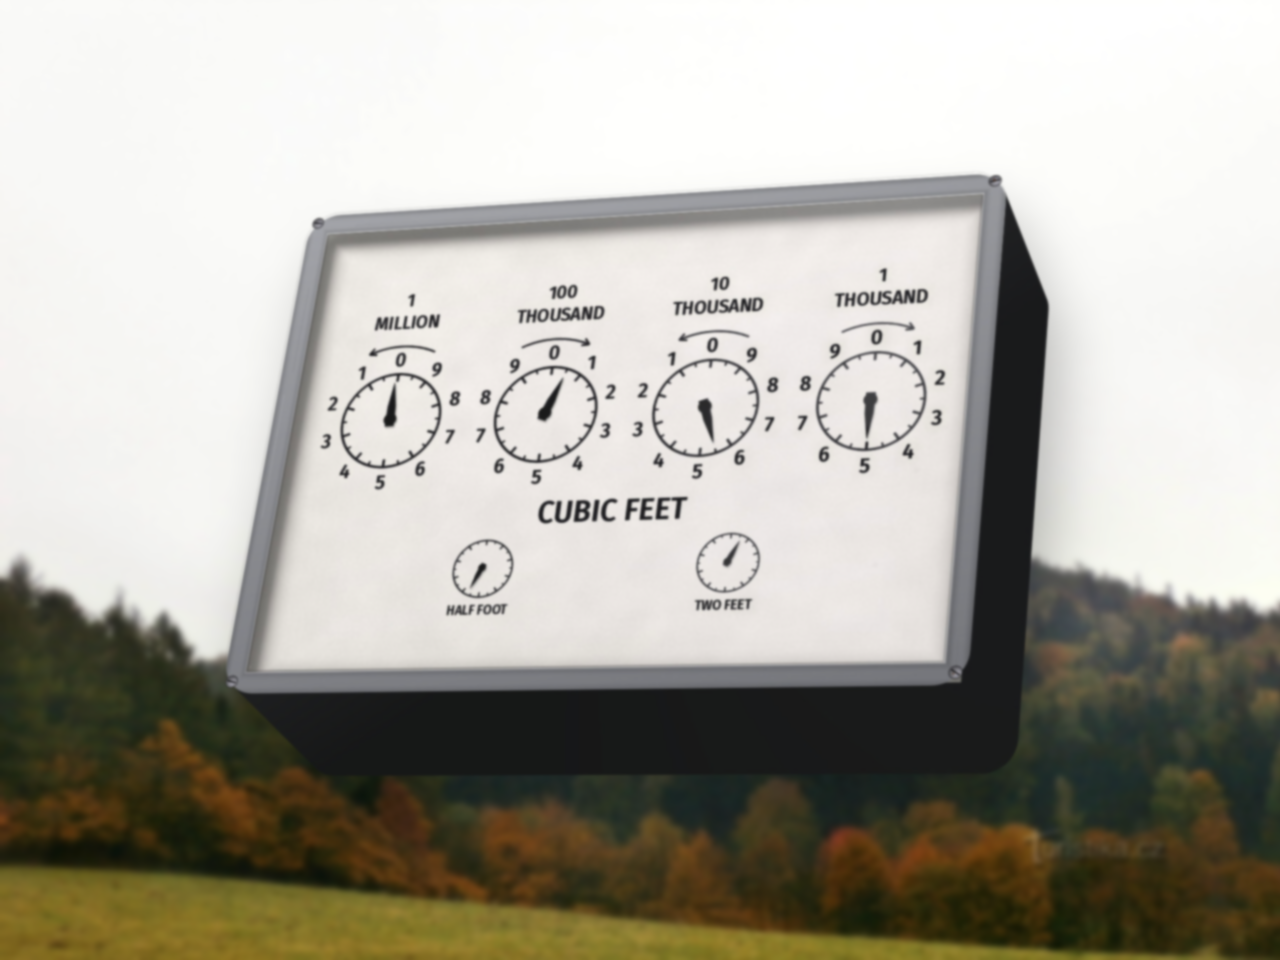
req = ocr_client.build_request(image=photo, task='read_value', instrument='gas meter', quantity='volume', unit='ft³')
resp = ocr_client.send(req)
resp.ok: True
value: 5500 ft³
